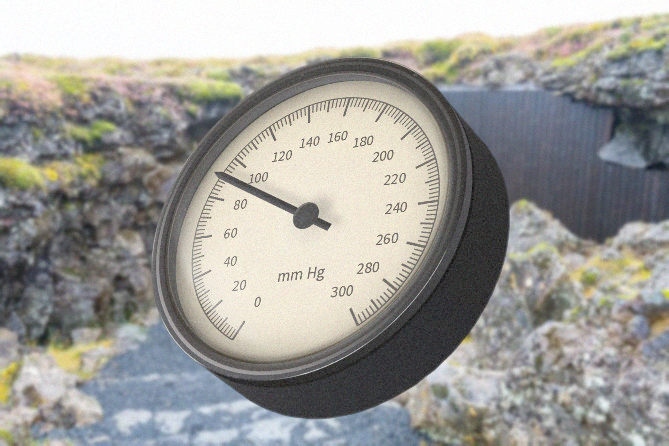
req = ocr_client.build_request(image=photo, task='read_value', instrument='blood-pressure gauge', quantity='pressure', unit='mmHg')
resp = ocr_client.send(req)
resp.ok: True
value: 90 mmHg
